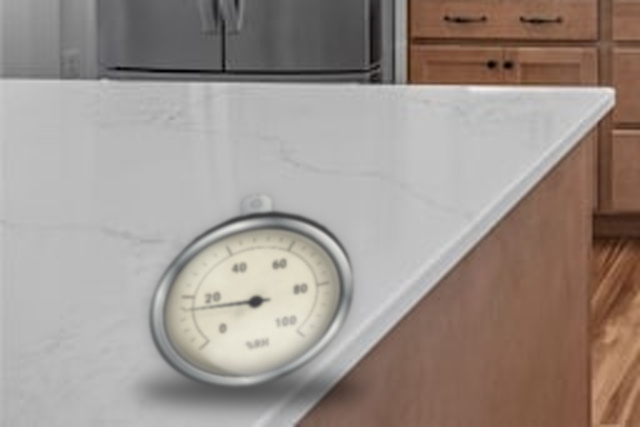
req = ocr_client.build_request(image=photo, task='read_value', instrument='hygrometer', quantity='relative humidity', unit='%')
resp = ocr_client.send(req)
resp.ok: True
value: 16 %
